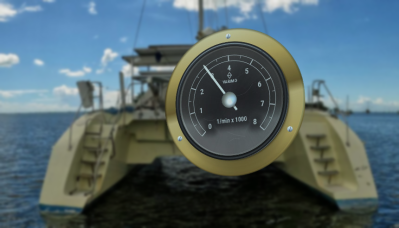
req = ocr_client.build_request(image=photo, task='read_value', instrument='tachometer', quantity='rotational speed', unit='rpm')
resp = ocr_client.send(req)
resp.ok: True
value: 3000 rpm
